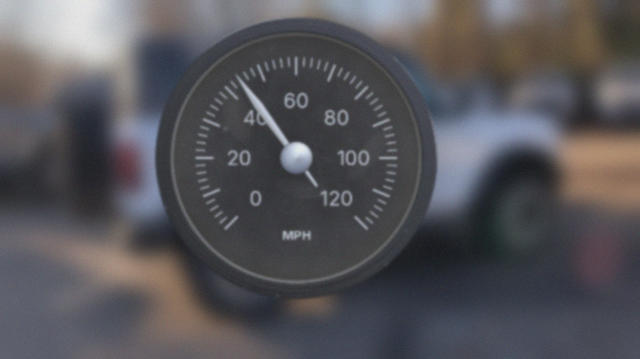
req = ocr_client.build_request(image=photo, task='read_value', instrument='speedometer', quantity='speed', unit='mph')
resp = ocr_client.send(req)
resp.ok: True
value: 44 mph
